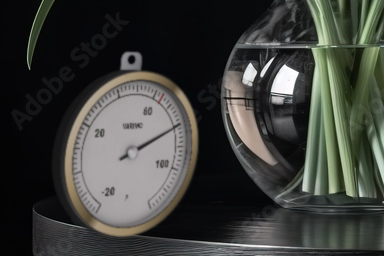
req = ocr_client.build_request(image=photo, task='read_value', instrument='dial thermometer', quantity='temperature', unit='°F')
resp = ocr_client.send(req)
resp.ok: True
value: 80 °F
